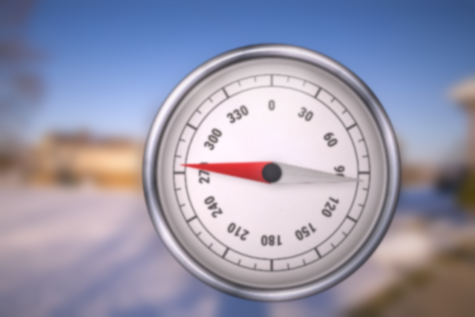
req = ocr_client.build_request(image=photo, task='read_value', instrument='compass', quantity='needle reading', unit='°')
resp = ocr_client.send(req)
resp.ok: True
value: 275 °
